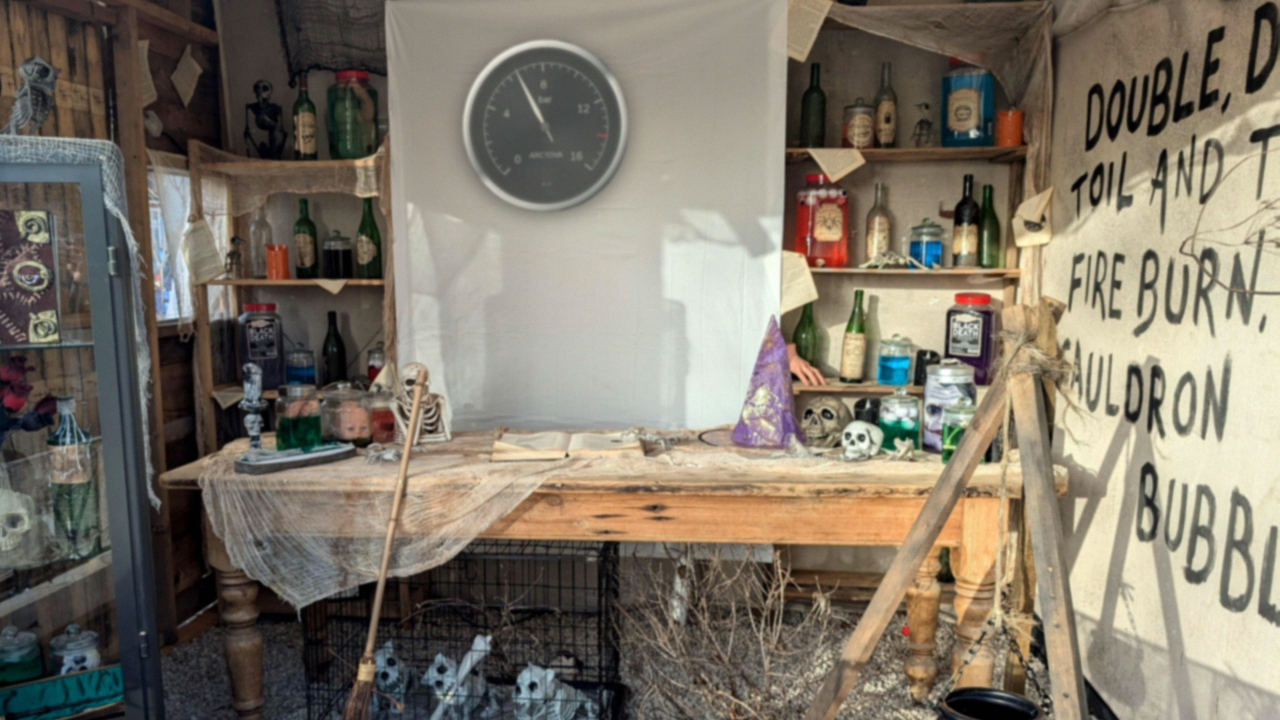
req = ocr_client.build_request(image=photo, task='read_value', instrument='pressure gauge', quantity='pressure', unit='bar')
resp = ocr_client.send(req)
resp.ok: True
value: 6.5 bar
